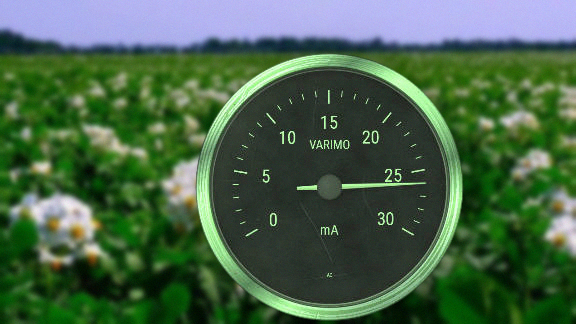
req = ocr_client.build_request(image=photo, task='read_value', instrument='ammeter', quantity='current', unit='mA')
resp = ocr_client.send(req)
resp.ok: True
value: 26 mA
